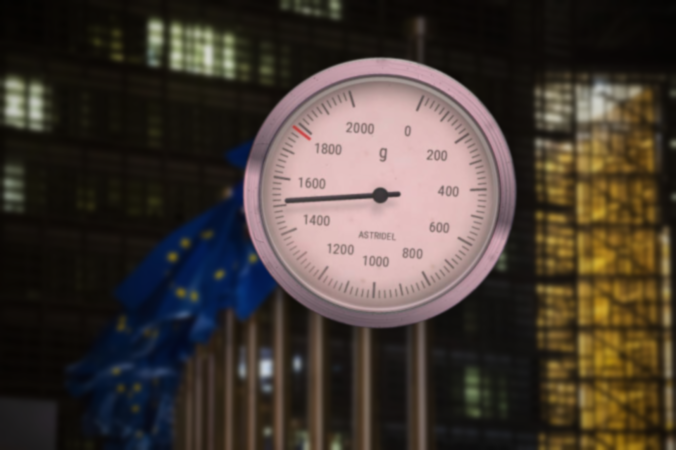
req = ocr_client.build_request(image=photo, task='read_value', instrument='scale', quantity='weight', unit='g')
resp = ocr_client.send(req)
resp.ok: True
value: 1520 g
